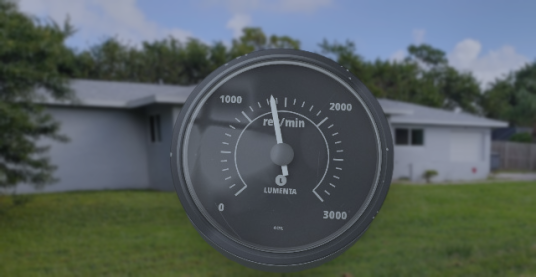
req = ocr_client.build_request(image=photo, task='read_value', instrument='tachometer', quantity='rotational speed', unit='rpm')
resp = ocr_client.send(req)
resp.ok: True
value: 1350 rpm
